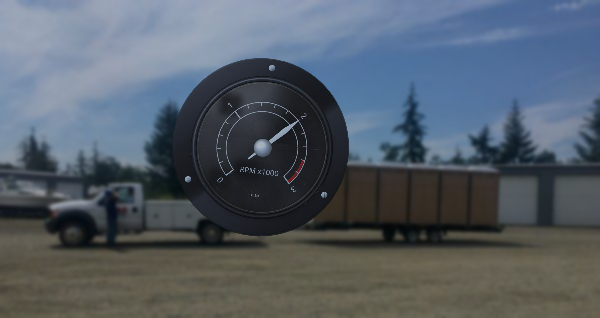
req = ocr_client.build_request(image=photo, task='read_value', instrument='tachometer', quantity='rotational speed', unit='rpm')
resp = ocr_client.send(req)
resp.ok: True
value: 2000 rpm
